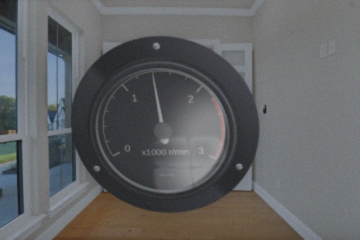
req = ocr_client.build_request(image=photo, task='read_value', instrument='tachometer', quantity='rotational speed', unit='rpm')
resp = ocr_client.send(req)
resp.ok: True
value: 1400 rpm
